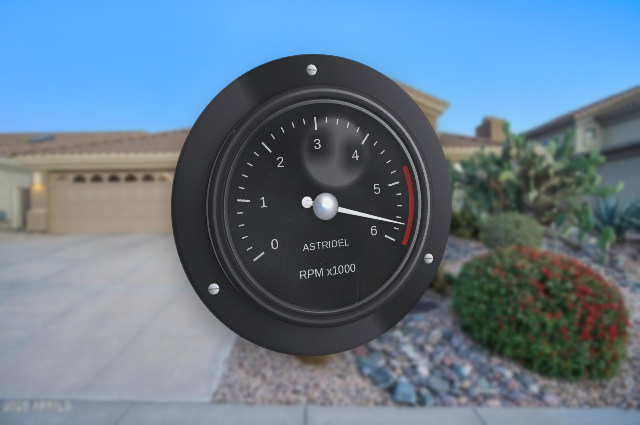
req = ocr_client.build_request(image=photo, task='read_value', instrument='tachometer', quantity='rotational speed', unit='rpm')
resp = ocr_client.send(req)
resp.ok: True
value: 5700 rpm
